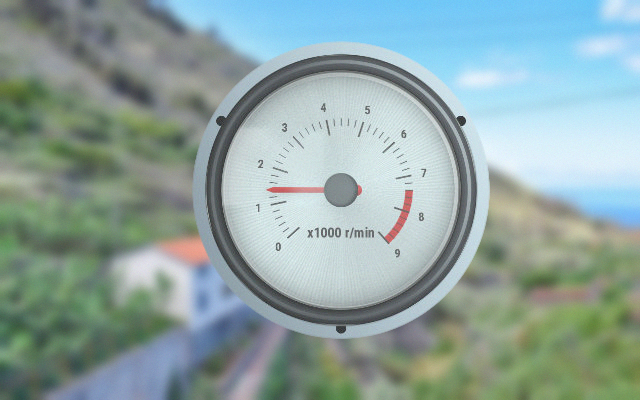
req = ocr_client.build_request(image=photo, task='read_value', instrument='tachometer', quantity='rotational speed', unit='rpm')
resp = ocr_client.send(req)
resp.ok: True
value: 1400 rpm
